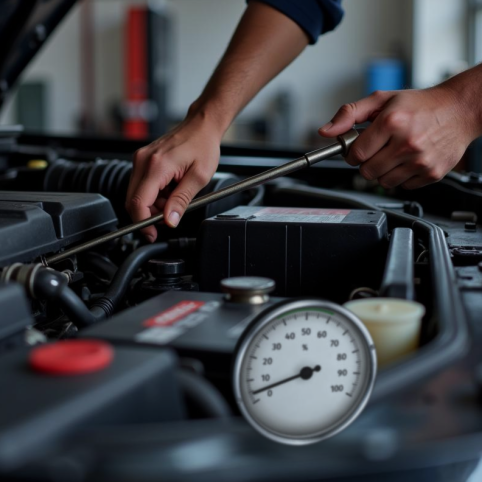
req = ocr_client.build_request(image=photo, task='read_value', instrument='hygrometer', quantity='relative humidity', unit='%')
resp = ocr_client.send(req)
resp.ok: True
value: 5 %
